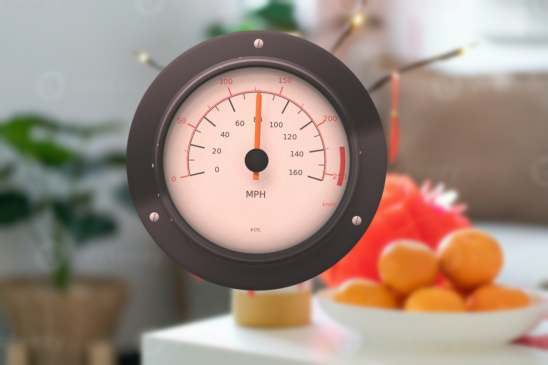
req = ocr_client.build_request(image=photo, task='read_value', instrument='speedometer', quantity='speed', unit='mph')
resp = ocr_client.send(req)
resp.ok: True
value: 80 mph
